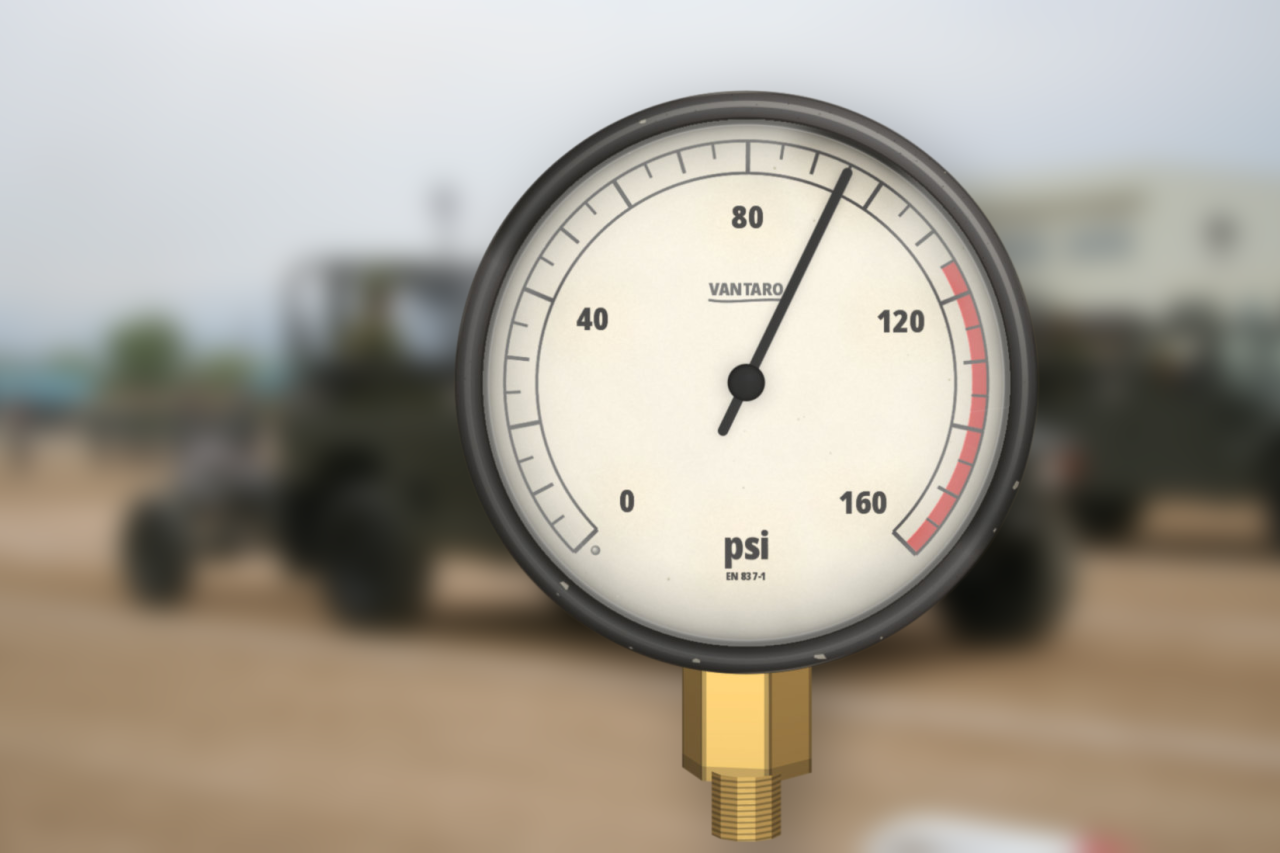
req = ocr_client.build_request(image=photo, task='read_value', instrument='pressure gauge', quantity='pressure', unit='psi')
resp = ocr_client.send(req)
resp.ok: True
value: 95 psi
